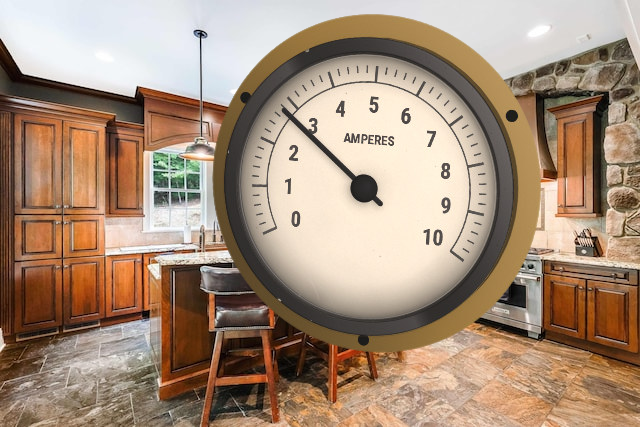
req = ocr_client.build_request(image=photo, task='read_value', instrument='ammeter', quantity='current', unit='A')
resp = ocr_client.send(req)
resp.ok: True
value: 2.8 A
